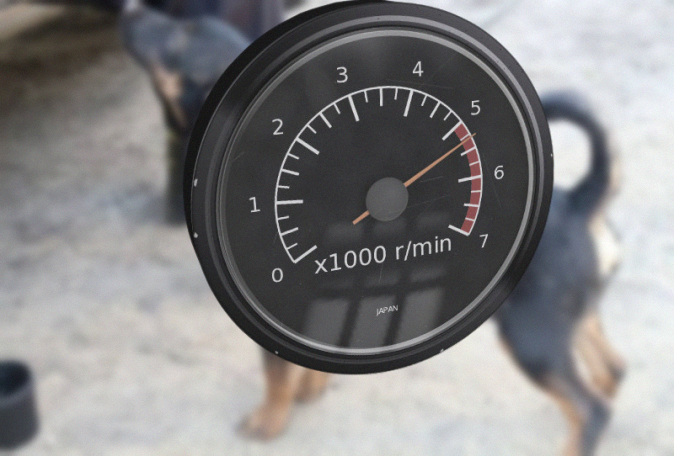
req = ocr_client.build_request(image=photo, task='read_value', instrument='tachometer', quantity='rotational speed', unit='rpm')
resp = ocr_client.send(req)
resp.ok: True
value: 5250 rpm
